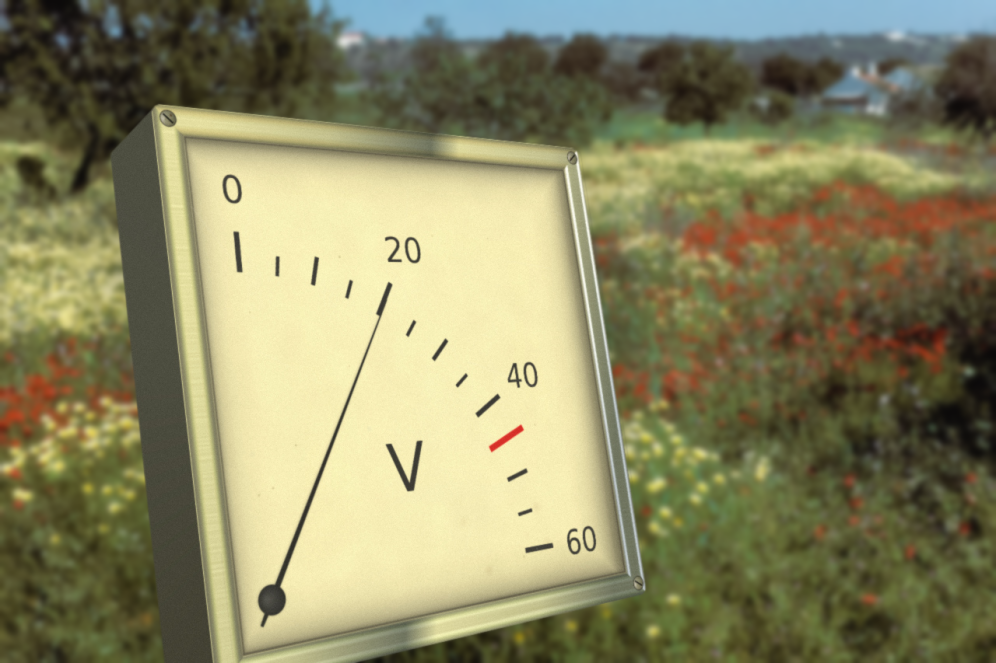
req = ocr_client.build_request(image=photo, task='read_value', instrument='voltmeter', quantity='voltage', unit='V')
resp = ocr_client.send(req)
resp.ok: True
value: 20 V
